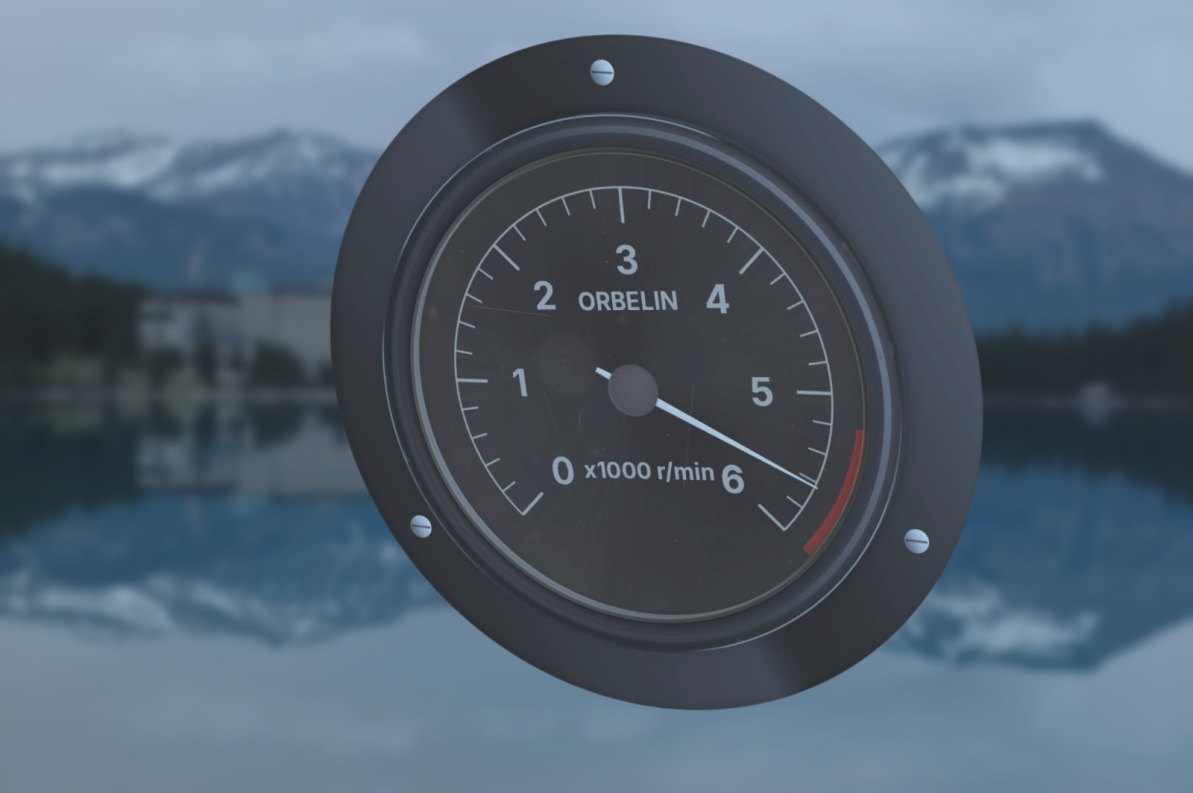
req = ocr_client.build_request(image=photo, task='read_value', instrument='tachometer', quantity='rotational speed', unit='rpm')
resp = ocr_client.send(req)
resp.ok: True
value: 5600 rpm
